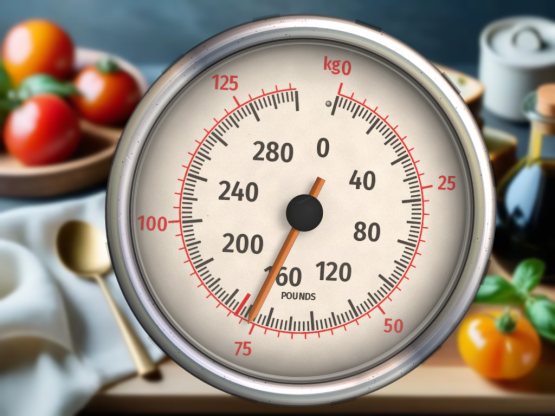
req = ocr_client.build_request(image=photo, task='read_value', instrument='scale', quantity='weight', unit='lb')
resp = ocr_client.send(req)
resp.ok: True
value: 168 lb
